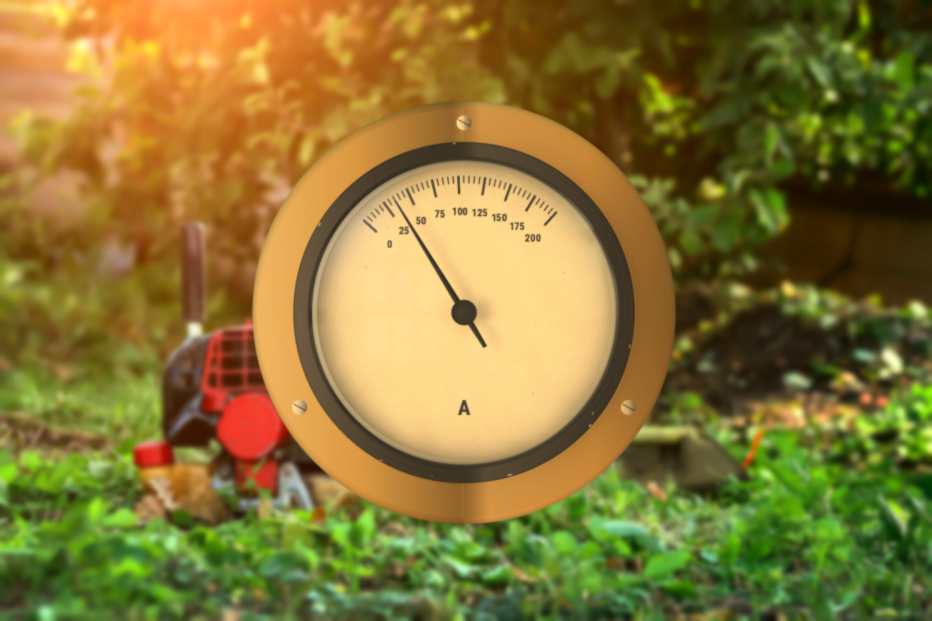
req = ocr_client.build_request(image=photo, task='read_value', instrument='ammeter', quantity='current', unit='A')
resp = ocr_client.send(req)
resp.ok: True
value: 35 A
